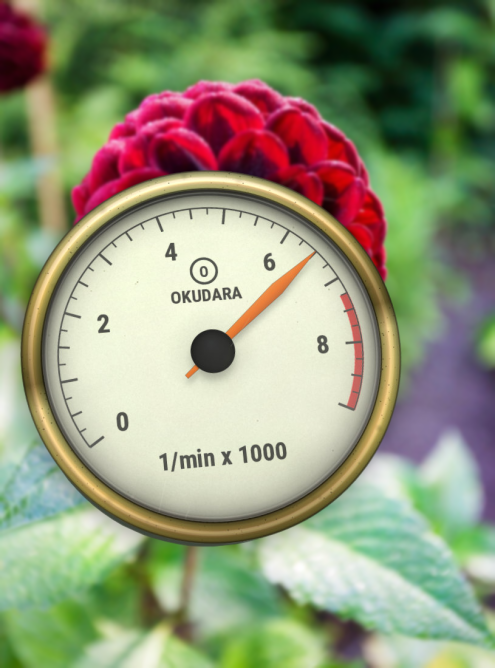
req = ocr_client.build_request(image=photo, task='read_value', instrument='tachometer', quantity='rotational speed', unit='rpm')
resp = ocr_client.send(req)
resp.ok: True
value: 6500 rpm
